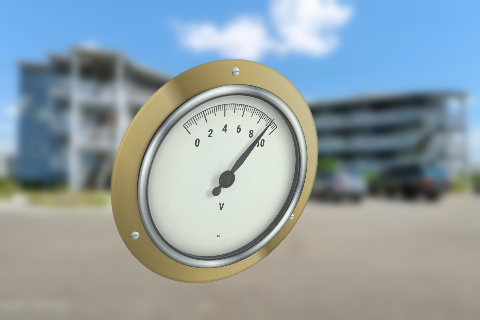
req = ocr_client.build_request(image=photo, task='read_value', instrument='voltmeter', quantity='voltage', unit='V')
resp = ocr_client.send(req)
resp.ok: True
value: 9 V
